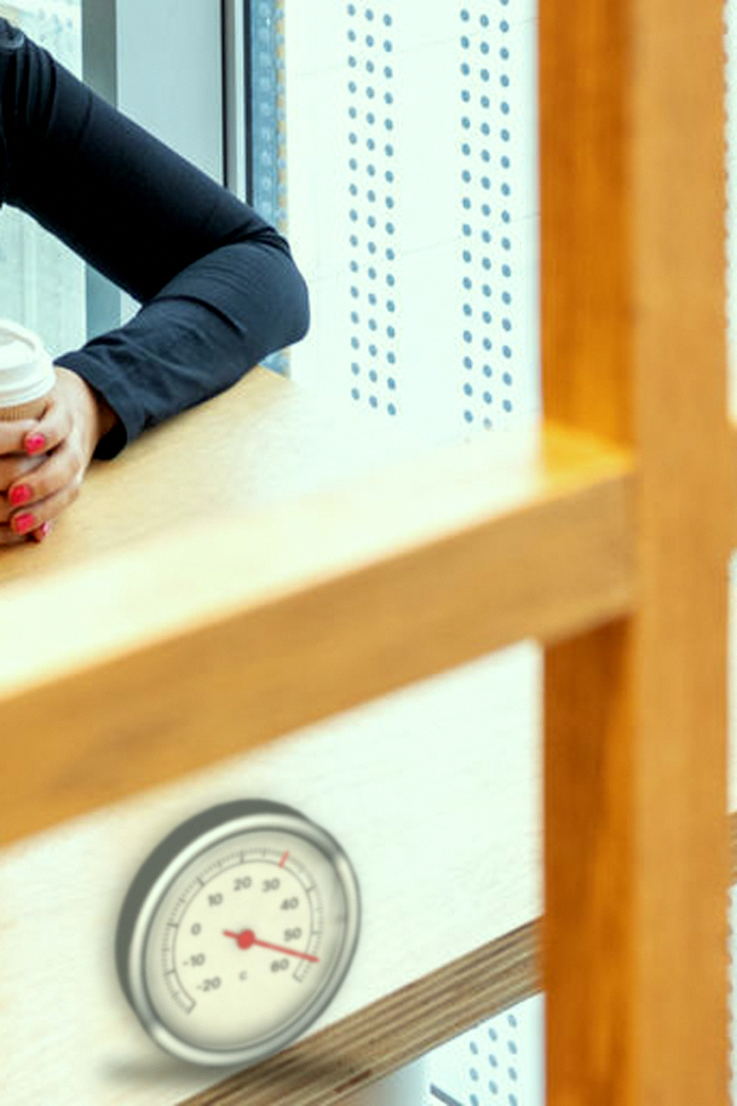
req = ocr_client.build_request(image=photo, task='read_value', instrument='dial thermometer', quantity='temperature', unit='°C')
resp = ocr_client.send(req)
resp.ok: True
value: 55 °C
